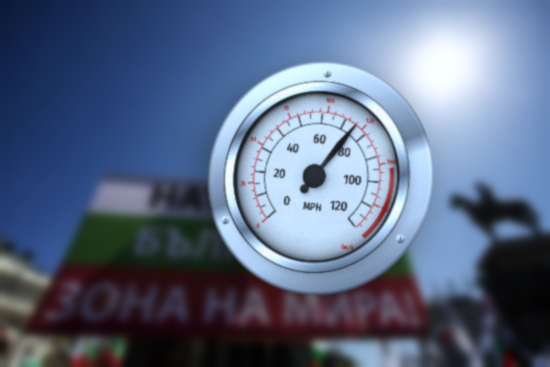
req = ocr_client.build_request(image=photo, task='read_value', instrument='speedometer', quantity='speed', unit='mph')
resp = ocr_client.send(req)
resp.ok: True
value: 75 mph
